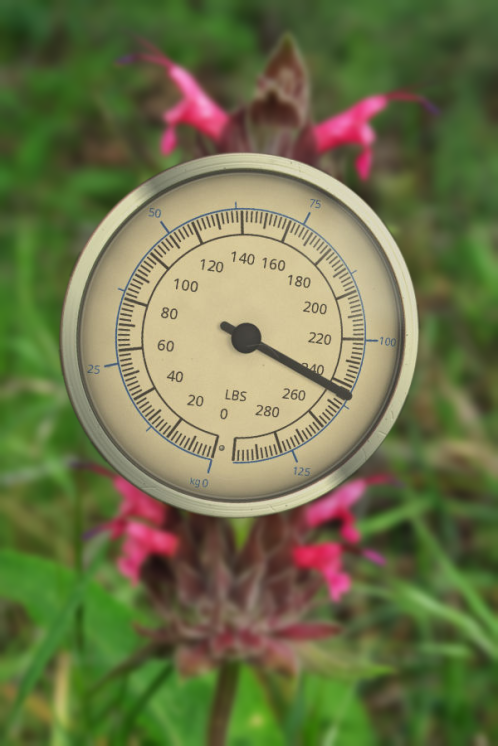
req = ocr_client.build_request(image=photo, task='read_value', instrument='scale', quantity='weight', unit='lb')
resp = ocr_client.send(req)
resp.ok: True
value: 244 lb
